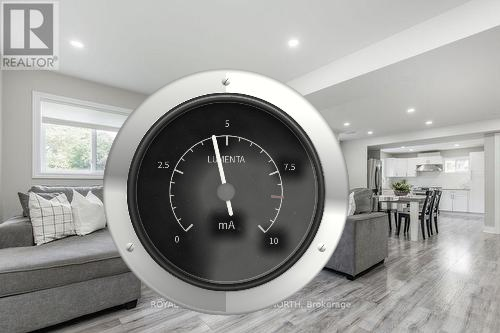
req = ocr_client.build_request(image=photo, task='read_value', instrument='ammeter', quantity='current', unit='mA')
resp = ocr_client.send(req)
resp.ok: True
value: 4.5 mA
